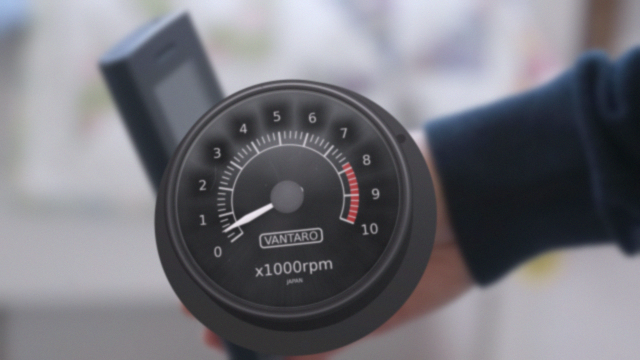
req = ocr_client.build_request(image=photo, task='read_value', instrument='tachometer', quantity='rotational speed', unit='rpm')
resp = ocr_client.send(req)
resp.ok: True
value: 400 rpm
